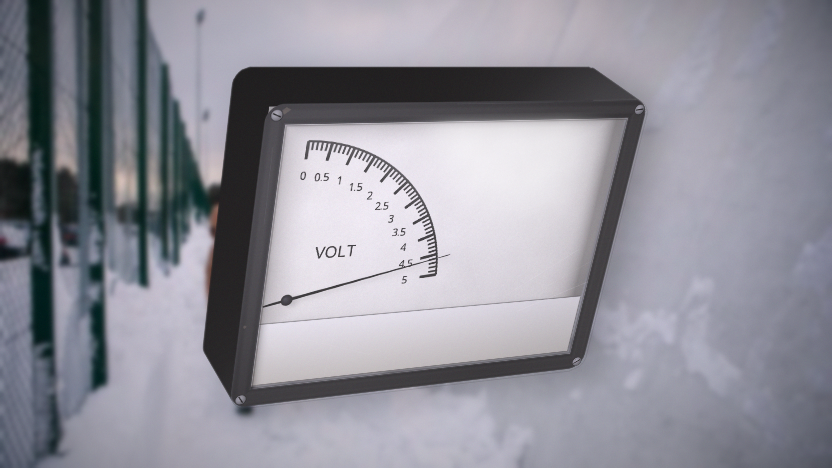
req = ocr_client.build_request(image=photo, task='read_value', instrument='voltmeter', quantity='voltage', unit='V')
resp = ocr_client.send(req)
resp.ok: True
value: 4.5 V
